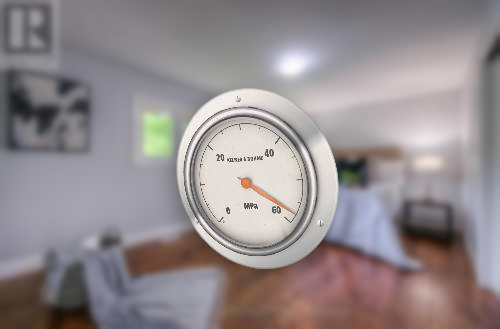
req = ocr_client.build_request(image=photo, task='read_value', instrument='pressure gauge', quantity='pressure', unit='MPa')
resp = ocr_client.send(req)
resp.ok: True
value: 57.5 MPa
